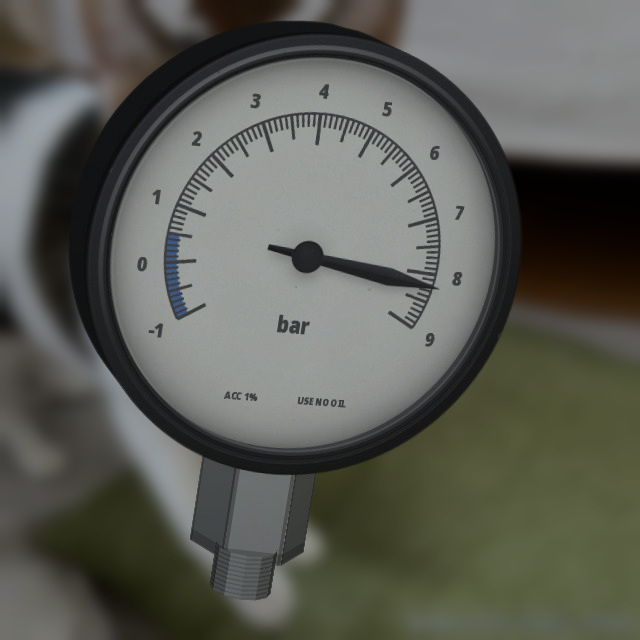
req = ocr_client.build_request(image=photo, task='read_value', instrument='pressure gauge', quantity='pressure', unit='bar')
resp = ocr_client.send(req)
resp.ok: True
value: 8.2 bar
